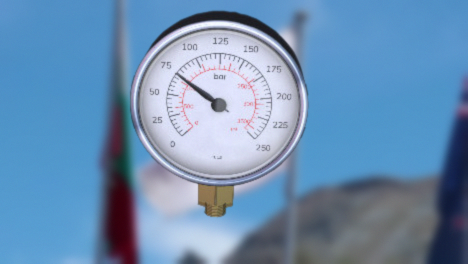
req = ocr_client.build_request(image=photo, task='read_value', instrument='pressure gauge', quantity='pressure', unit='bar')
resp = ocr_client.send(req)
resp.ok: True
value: 75 bar
